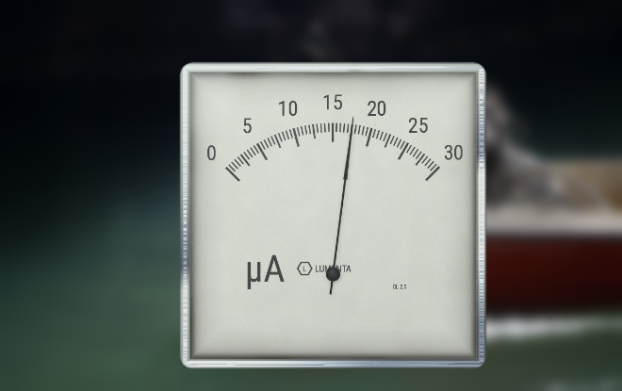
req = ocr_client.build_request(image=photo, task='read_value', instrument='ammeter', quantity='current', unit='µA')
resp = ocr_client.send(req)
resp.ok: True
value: 17.5 µA
